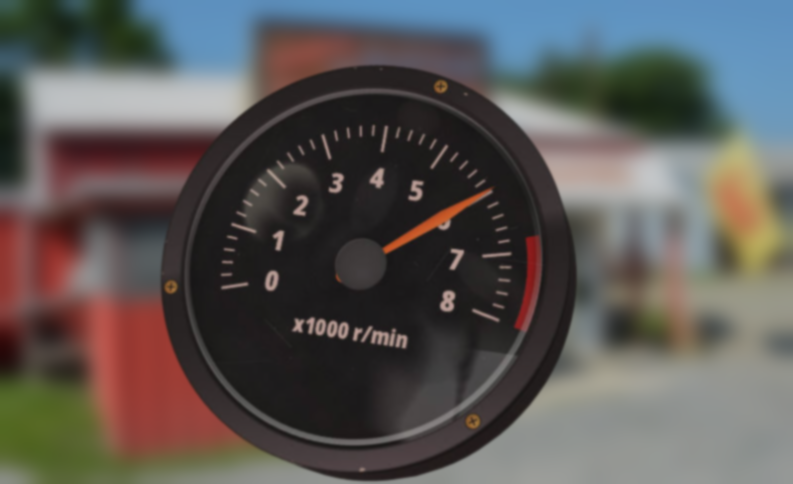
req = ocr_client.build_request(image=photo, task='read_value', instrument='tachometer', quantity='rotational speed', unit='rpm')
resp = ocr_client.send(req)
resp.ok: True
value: 6000 rpm
